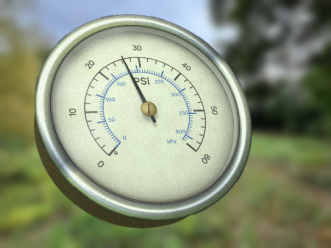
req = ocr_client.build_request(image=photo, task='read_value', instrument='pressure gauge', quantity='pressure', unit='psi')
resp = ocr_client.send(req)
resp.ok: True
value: 26 psi
